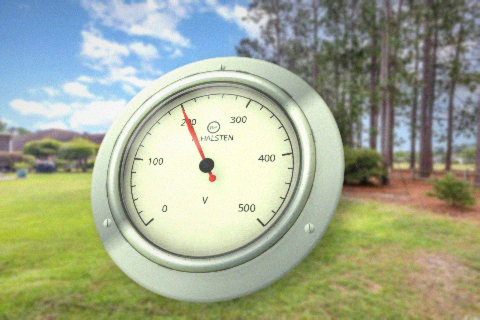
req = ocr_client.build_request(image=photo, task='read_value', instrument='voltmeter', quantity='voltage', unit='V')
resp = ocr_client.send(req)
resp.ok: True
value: 200 V
